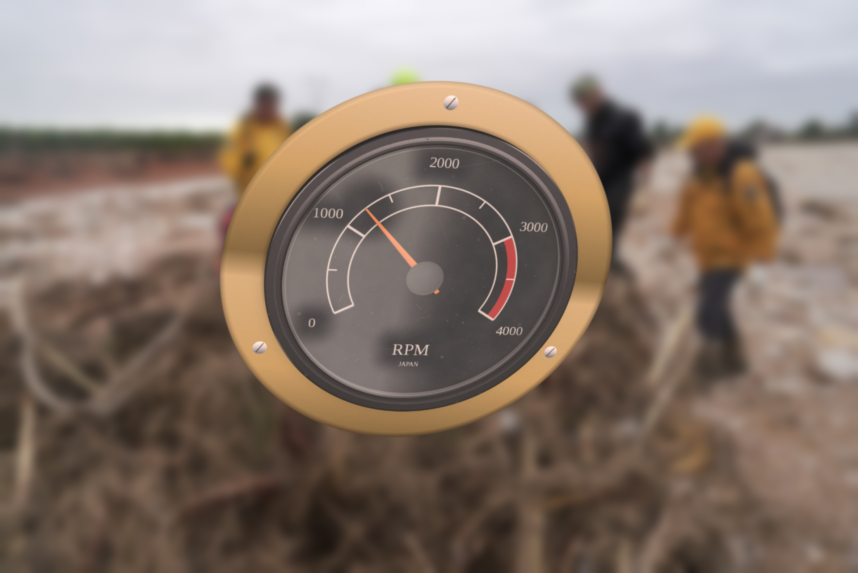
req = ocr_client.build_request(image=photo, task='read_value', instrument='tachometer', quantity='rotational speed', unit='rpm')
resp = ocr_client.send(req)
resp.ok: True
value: 1250 rpm
